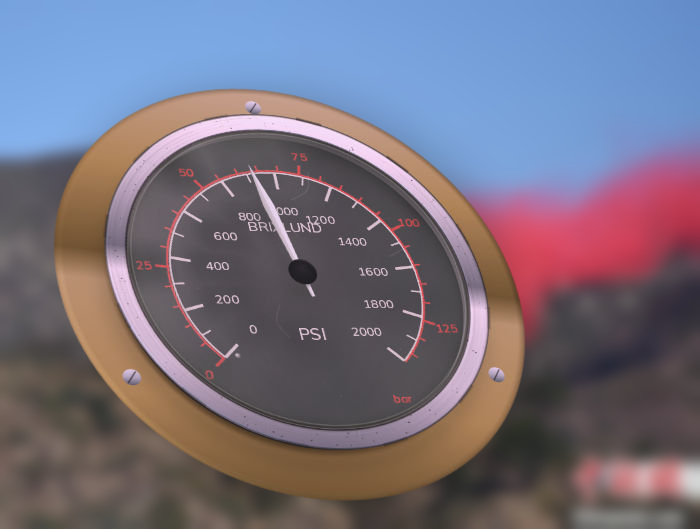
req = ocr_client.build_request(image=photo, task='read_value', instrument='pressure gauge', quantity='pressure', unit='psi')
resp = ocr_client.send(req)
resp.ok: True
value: 900 psi
